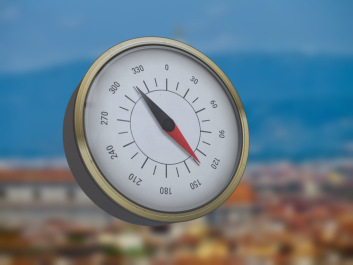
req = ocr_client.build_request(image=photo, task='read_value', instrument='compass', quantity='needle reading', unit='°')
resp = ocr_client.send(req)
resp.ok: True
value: 135 °
